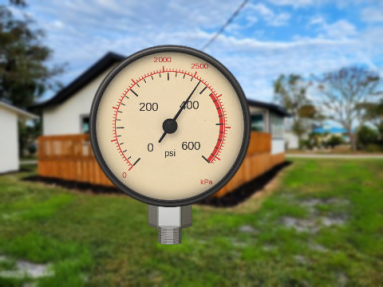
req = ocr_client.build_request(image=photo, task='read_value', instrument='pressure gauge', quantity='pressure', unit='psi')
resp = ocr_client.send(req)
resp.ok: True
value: 380 psi
